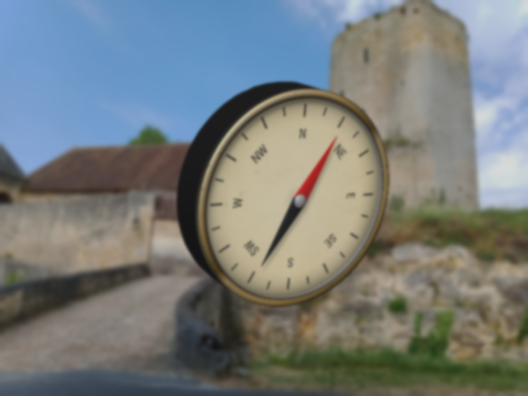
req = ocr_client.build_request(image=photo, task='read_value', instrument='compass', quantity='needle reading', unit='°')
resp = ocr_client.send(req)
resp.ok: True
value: 30 °
